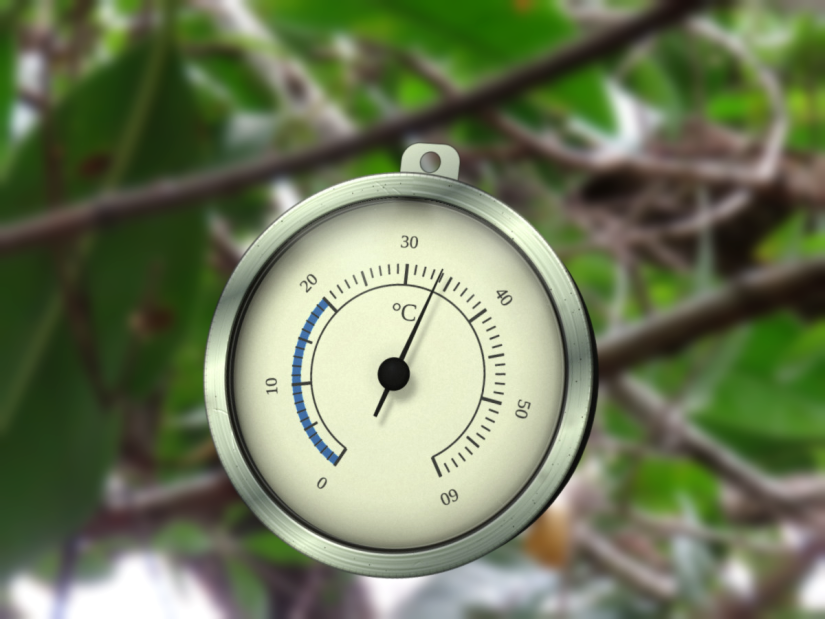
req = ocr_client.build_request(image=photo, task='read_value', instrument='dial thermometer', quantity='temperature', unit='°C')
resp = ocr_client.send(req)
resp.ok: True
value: 34 °C
